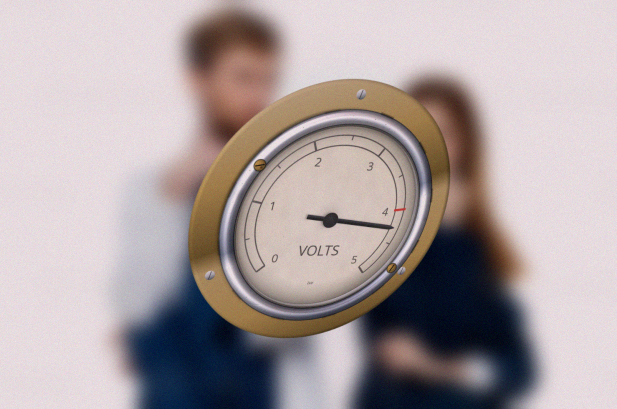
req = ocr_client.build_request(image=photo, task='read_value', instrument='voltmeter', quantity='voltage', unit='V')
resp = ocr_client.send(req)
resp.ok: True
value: 4.25 V
